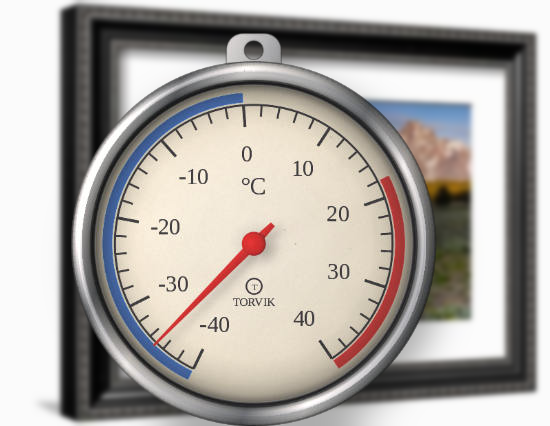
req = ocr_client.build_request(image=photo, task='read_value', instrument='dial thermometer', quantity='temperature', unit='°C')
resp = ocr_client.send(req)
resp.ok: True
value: -35 °C
